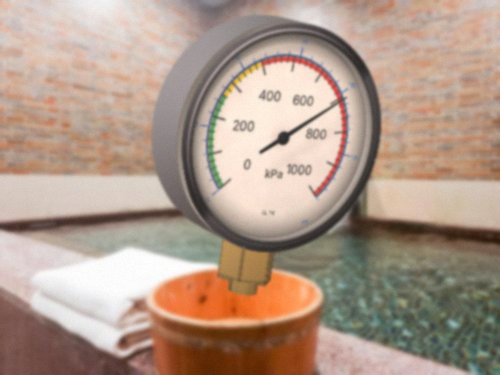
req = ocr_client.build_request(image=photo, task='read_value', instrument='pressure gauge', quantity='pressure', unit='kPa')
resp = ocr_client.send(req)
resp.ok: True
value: 700 kPa
